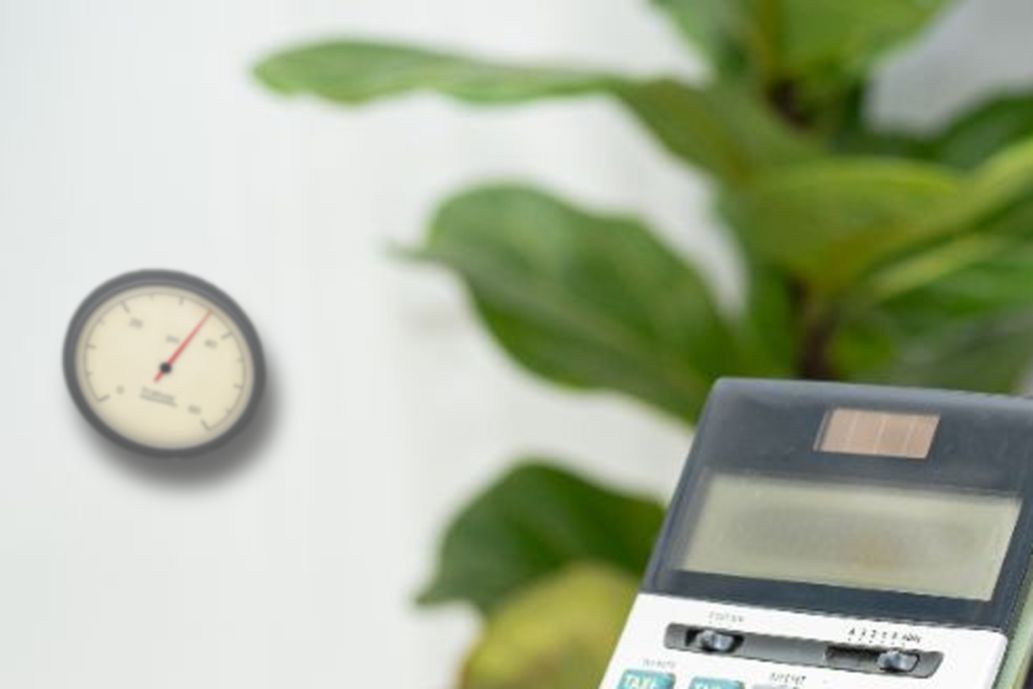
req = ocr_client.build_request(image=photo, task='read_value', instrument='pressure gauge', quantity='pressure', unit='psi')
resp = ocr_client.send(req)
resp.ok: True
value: 35 psi
